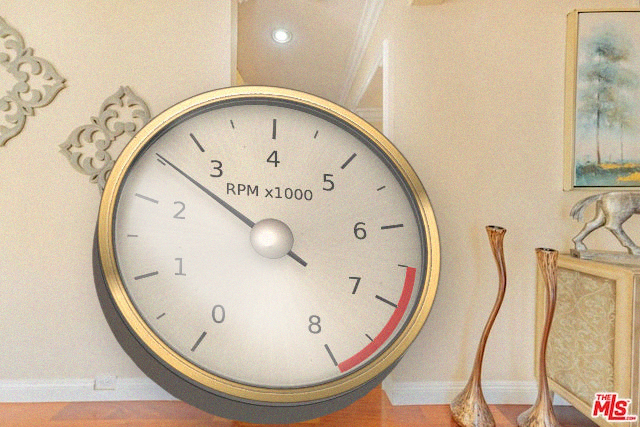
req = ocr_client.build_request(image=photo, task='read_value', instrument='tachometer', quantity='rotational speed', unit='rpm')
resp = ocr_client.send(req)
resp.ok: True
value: 2500 rpm
